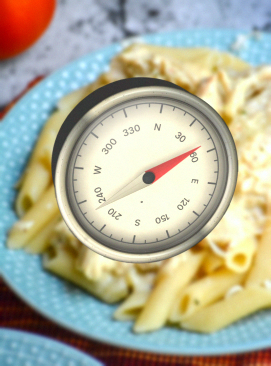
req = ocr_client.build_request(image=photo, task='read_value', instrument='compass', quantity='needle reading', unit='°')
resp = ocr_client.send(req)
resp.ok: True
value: 50 °
